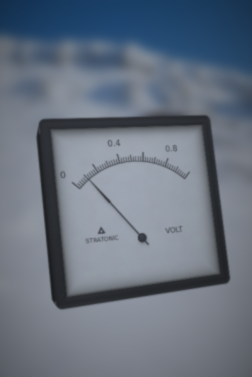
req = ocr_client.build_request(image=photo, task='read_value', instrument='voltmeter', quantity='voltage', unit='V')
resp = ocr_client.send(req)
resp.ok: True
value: 0.1 V
